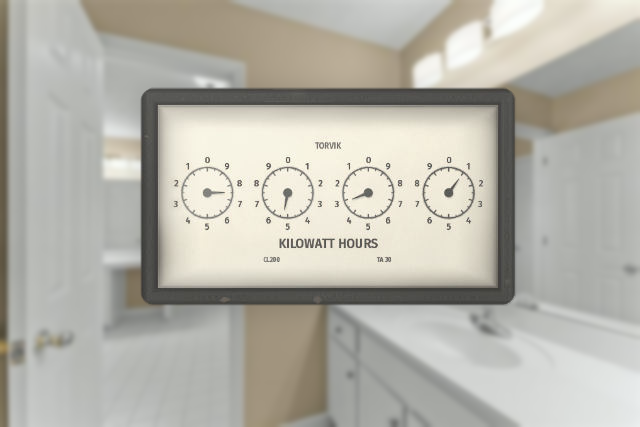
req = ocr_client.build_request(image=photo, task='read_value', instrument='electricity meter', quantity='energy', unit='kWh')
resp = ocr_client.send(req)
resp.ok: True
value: 7531 kWh
